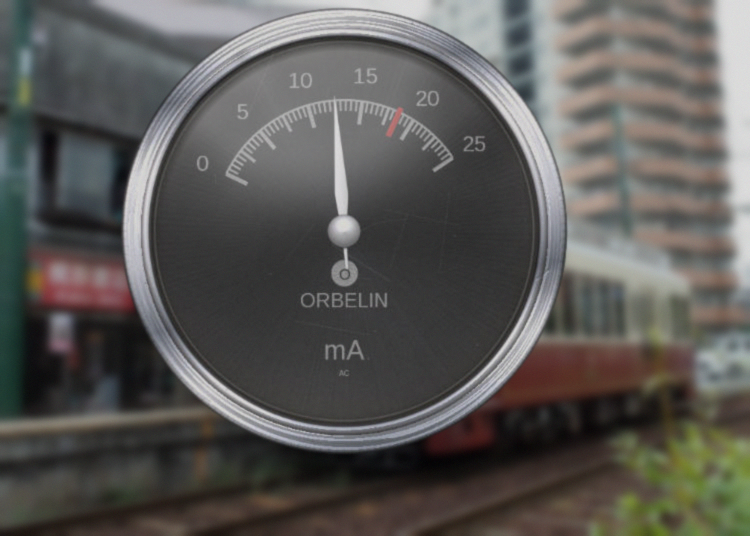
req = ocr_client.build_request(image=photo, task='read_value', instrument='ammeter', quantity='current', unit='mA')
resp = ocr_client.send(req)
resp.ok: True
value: 12.5 mA
